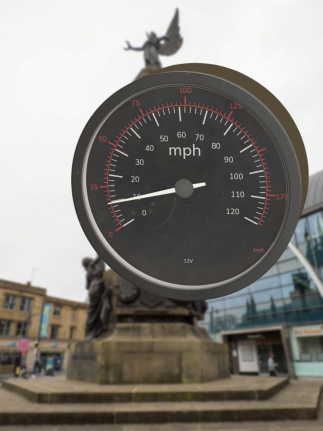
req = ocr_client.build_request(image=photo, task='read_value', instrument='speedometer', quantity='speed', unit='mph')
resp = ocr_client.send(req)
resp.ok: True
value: 10 mph
